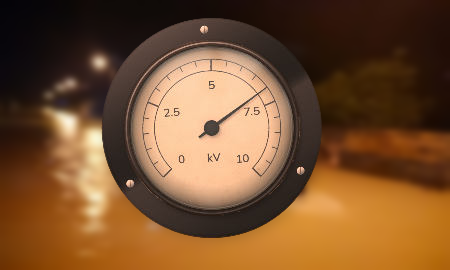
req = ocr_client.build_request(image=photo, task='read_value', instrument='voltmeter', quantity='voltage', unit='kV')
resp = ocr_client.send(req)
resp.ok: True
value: 7 kV
